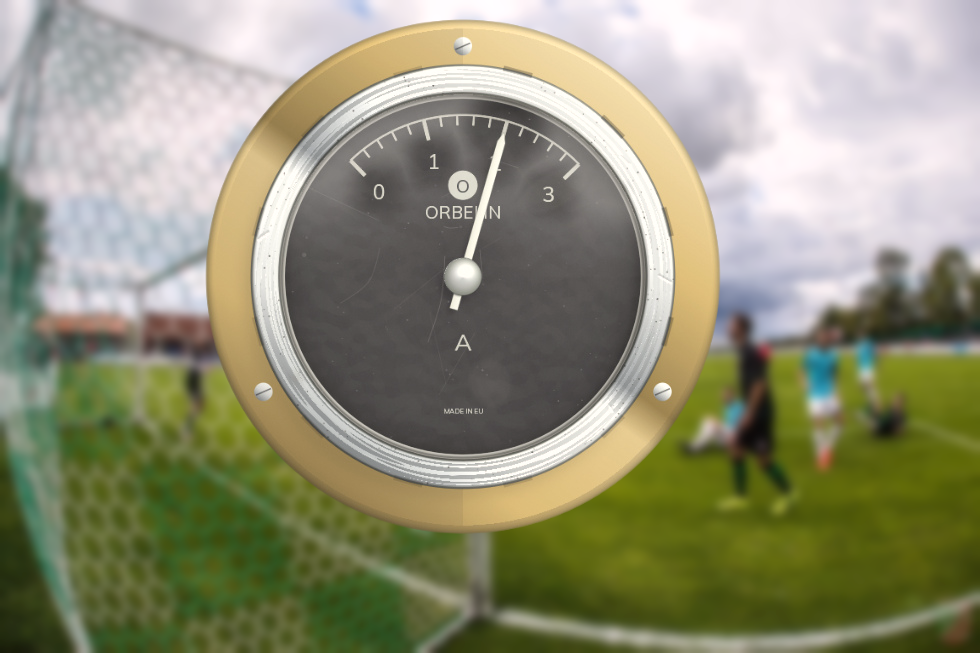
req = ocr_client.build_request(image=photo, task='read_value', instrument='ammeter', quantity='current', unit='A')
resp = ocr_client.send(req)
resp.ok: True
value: 2 A
